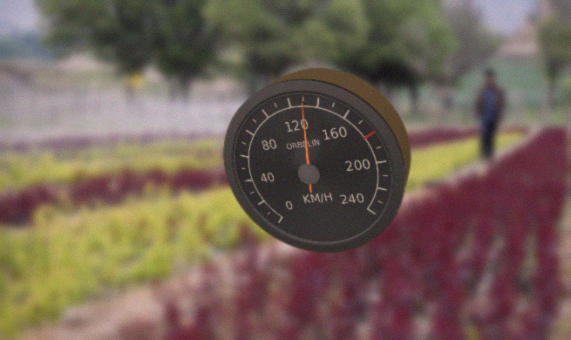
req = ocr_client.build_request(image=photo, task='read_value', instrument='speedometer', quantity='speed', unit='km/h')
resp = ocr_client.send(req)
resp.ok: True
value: 130 km/h
